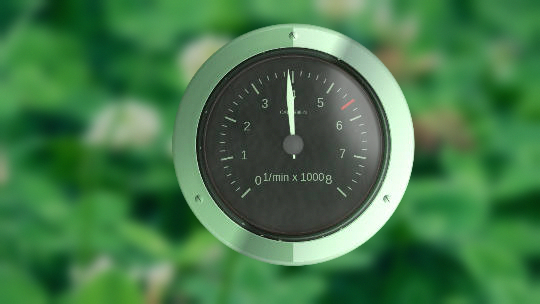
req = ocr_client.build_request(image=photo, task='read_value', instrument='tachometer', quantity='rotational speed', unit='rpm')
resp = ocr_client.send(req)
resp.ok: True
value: 3900 rpm
